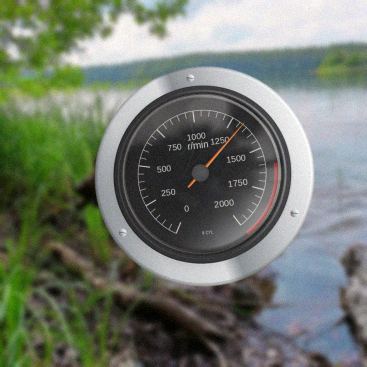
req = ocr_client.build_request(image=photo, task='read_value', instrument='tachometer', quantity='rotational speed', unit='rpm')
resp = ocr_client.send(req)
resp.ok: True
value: 1325 rpm
